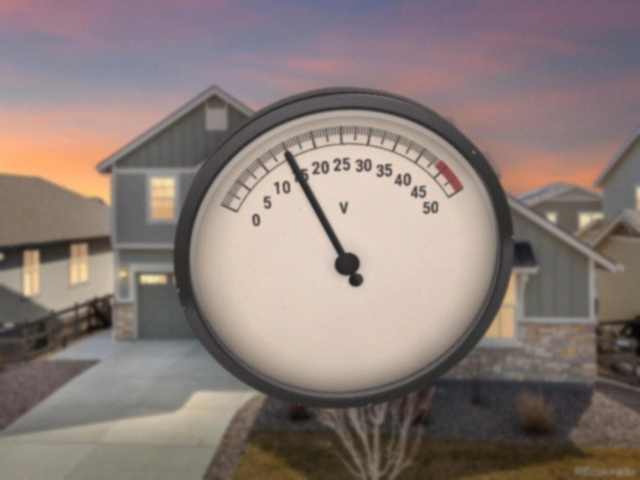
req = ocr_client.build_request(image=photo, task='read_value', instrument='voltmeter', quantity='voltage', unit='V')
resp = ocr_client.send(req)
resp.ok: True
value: 15 V
